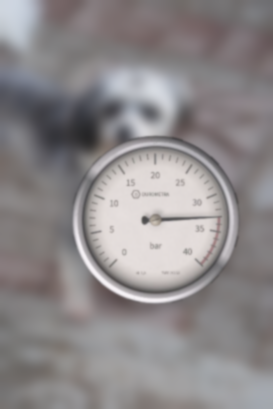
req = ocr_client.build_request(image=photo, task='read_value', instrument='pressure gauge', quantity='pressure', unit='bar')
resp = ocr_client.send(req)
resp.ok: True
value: 33 bar
